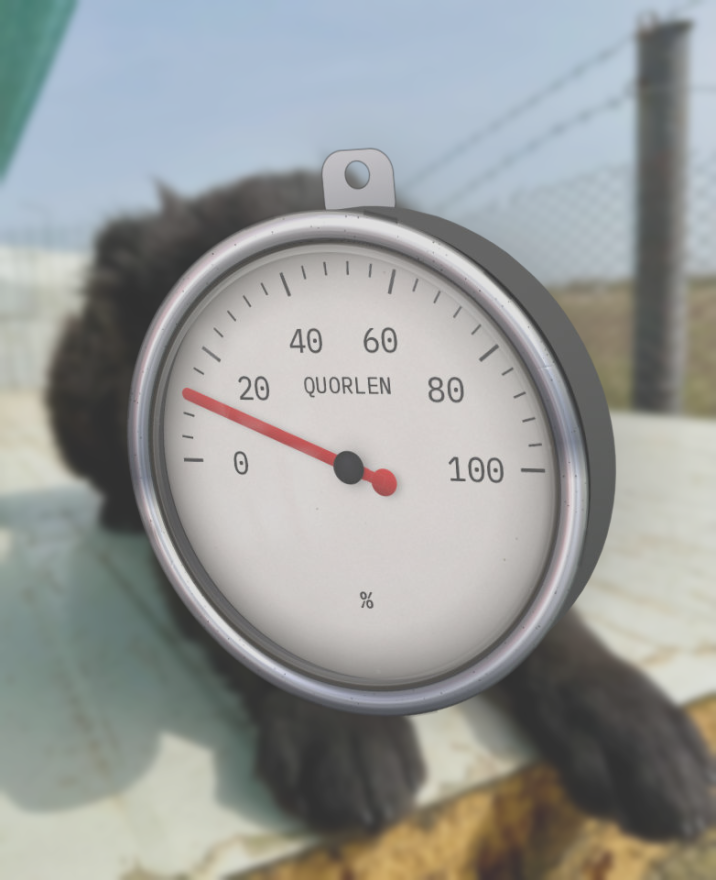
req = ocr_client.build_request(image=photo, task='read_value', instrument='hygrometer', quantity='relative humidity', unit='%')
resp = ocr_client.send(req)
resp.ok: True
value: 12 %
